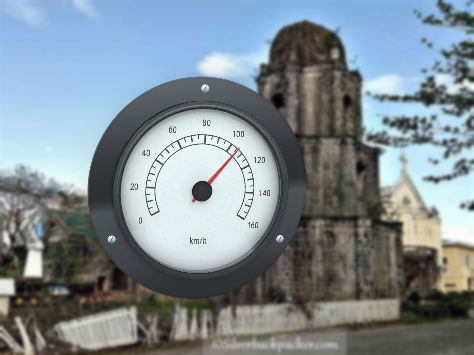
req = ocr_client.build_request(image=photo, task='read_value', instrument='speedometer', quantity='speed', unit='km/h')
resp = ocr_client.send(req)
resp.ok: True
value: 105 km/h
